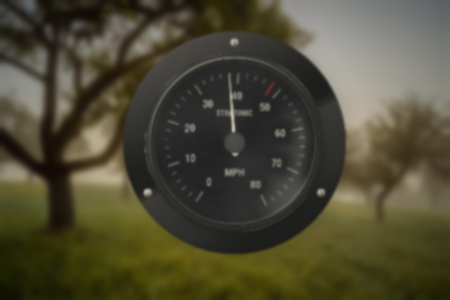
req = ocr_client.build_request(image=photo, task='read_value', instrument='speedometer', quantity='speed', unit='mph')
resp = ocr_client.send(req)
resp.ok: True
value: 38 mph
